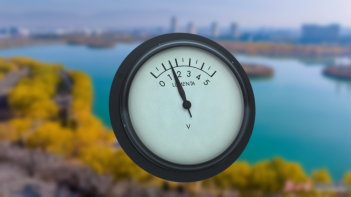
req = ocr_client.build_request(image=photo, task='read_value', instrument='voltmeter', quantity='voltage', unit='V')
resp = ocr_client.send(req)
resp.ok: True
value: 1.5 V
